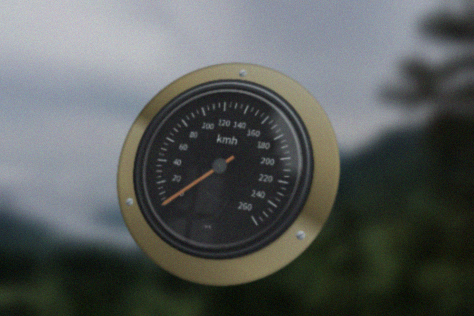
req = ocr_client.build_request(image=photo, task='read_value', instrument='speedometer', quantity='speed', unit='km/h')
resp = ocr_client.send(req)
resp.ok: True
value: 0 km/h
